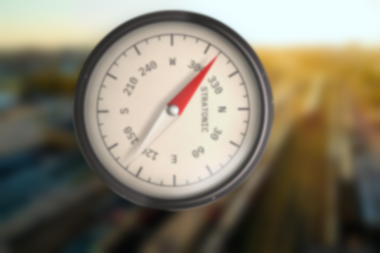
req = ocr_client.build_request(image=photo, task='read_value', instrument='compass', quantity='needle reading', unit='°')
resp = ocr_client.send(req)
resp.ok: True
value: 310 °
